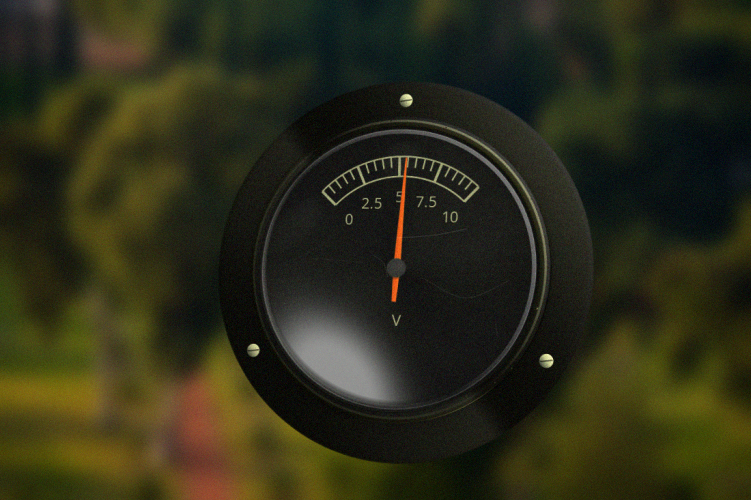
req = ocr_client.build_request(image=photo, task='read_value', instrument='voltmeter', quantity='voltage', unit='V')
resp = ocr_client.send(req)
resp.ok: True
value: 5.5 V
